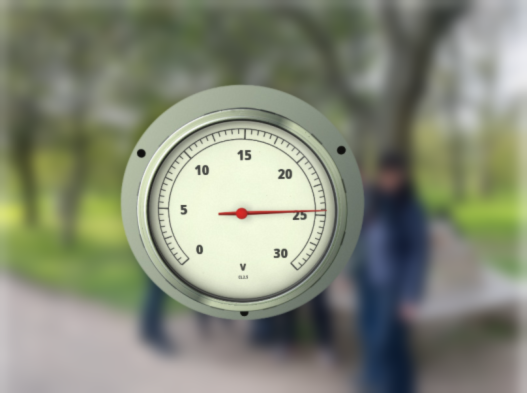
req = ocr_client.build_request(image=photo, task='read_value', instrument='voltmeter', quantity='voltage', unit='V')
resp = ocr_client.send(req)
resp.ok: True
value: 24.5 V
